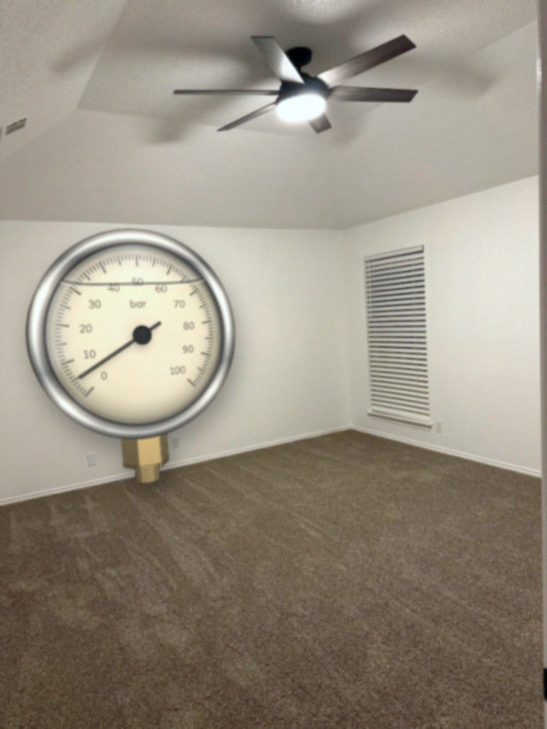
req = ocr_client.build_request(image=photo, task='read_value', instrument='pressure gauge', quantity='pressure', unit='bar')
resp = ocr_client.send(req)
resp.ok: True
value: 5 bar
